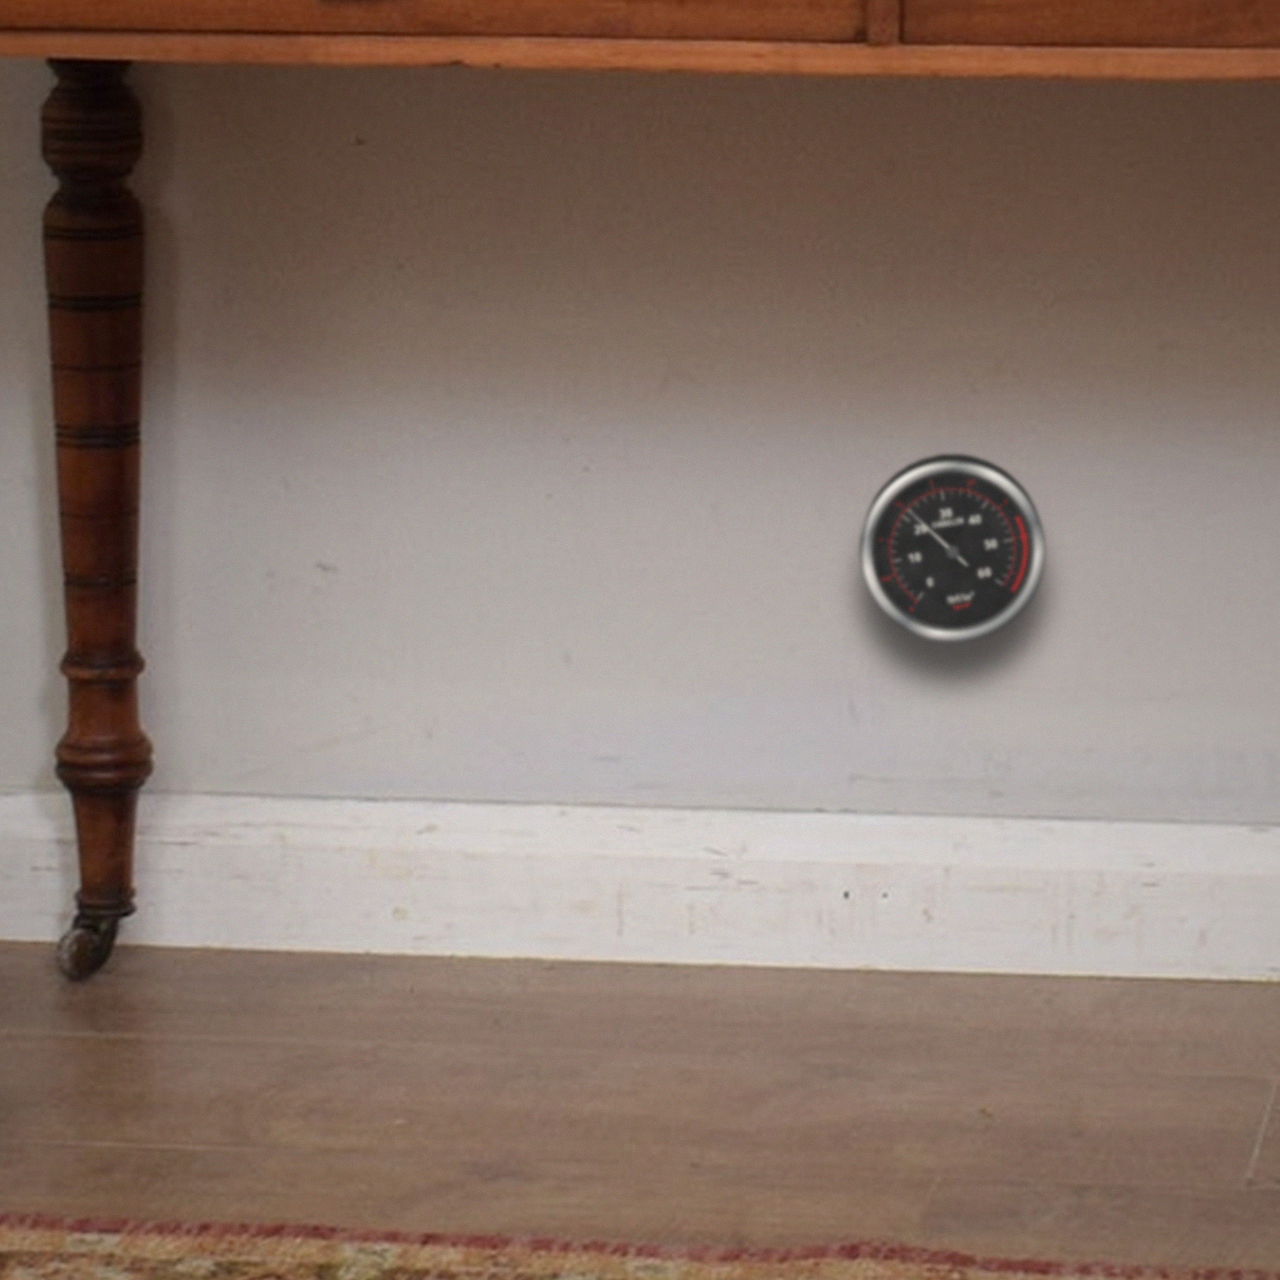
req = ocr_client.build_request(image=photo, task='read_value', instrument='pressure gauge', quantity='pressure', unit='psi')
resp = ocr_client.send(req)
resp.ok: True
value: 22 psi
